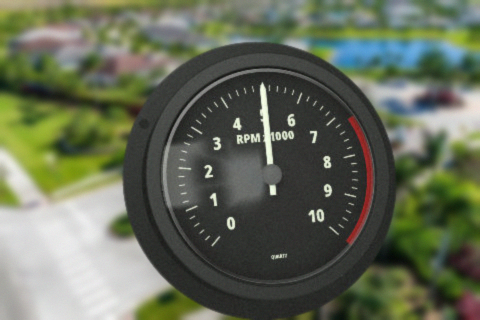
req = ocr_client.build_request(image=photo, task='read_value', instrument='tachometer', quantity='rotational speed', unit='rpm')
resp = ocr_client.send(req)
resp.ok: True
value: 5000 rpm
